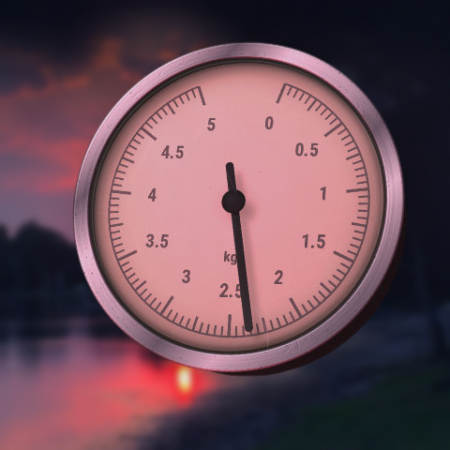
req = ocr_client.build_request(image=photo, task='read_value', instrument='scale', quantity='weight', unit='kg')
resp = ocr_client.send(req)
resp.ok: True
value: 2.35 kg
